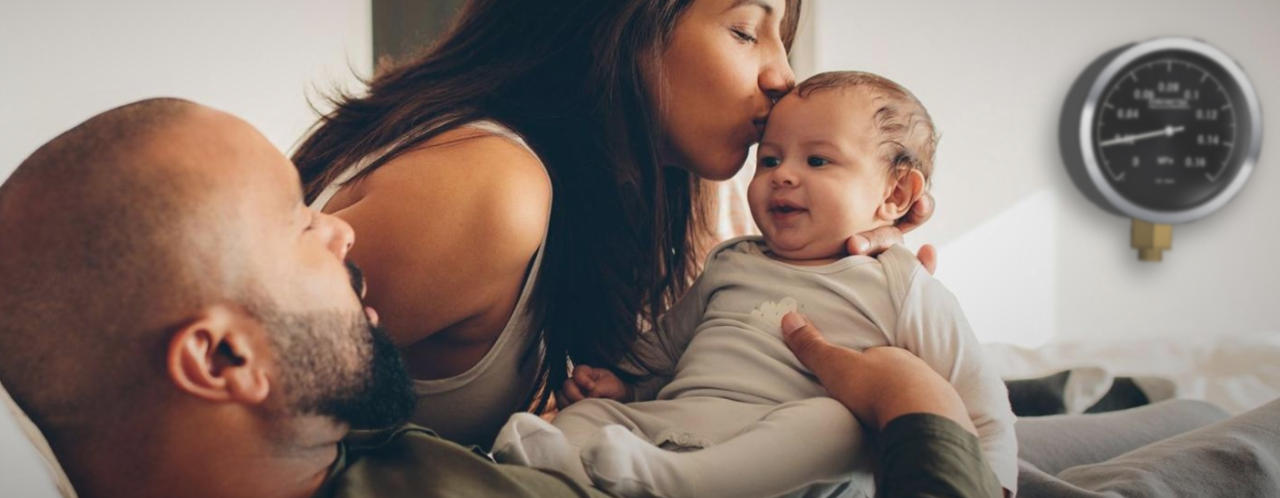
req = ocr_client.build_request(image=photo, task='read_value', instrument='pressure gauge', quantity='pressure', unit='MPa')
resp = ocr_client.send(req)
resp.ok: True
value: 0.02 MPa
